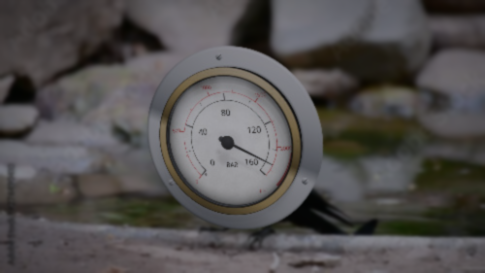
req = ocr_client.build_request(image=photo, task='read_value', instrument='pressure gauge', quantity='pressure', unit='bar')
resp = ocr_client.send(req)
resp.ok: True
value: 150 bar
